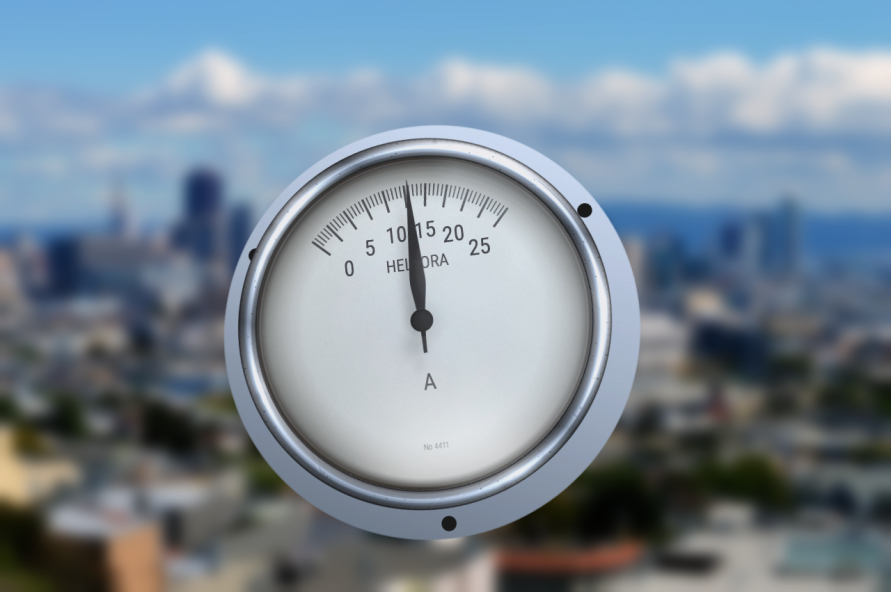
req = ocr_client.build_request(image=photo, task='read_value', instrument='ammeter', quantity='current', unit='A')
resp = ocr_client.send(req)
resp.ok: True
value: 13 A
